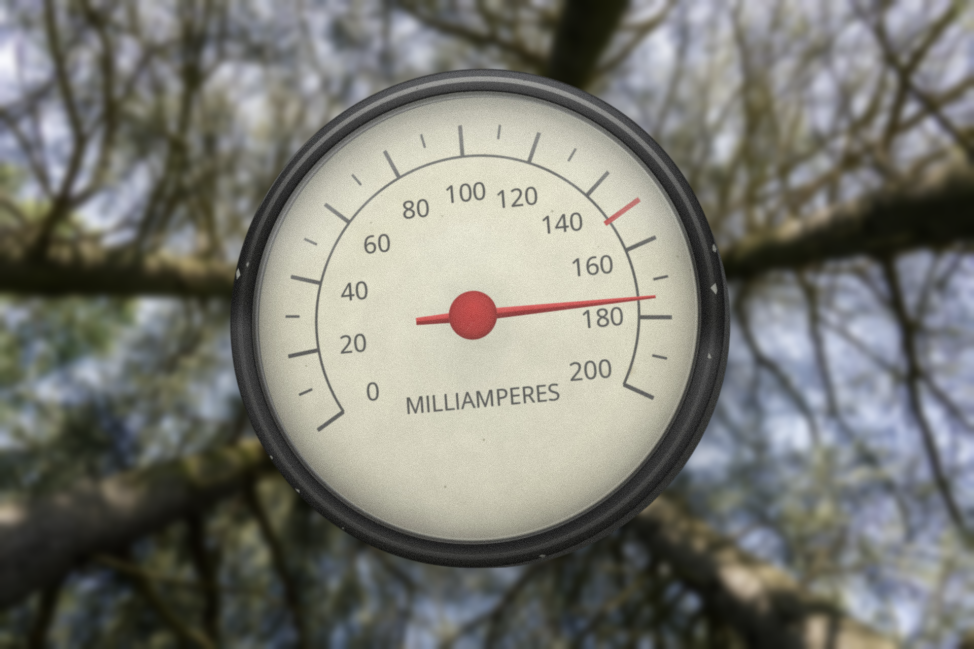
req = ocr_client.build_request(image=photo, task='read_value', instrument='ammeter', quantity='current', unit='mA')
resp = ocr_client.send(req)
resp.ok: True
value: 175 mA
